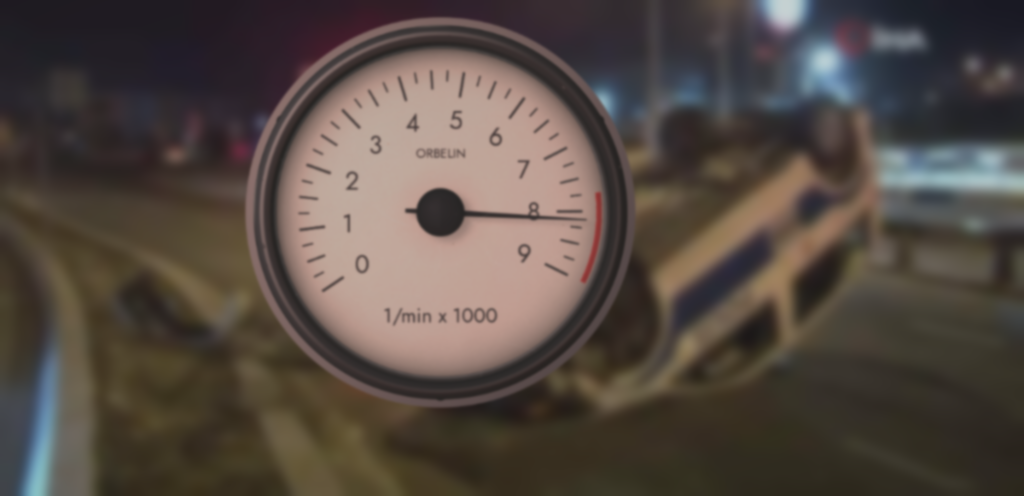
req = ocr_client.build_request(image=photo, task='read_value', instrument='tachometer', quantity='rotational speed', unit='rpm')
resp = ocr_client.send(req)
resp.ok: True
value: 8125 rpm
